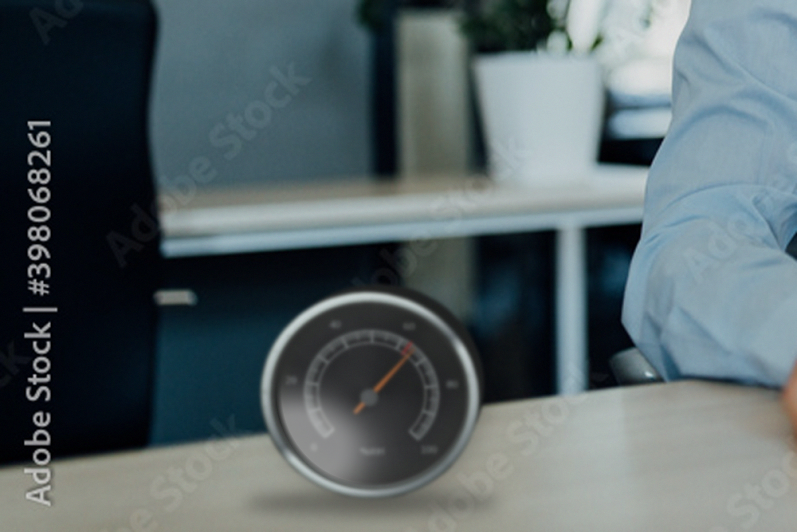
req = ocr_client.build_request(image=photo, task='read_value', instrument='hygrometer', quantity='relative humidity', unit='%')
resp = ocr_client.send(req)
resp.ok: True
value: 65 %
